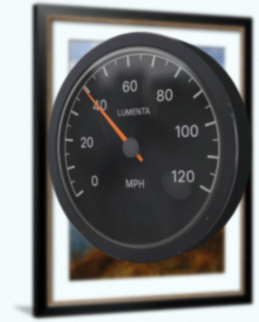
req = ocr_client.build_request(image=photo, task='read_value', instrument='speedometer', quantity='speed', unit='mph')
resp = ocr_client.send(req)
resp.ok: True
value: 40 mph
